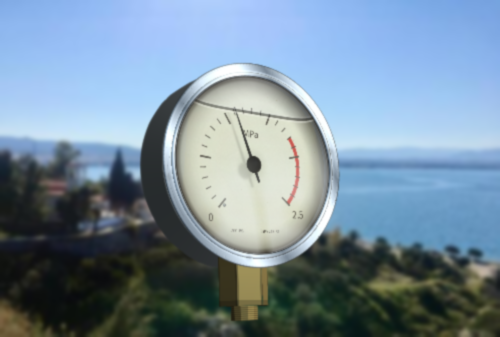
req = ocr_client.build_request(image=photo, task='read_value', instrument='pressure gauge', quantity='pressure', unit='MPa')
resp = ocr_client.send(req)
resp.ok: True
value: 1.1 MPa
